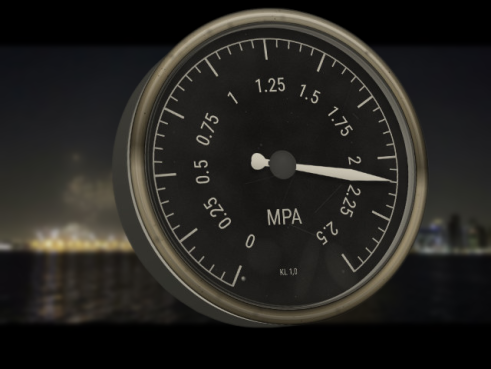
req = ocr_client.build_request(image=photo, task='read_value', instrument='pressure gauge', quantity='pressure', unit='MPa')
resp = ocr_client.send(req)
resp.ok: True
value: 2.1 MPa
